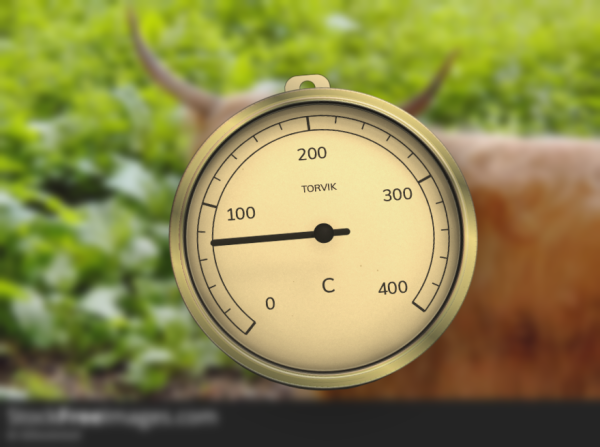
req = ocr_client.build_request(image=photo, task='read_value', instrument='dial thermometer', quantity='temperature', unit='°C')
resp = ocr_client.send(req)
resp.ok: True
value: 70 °C
